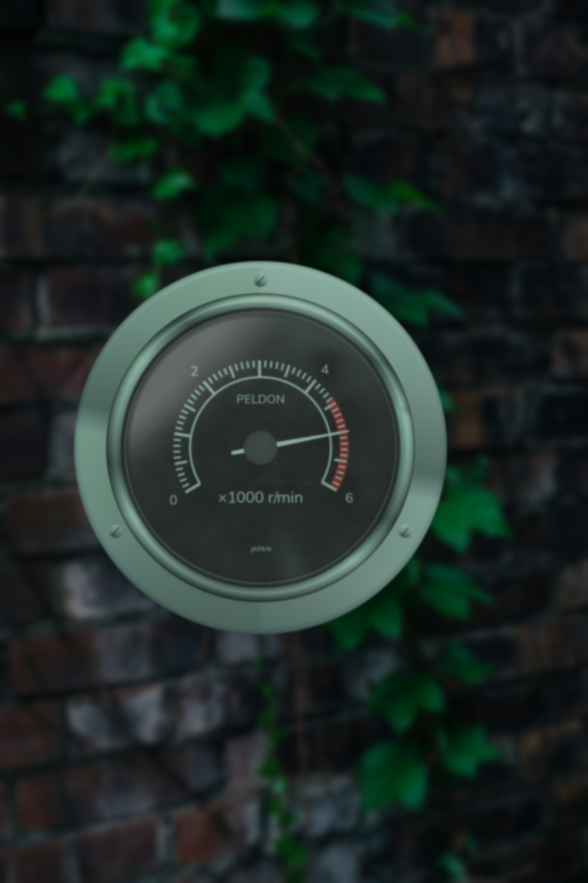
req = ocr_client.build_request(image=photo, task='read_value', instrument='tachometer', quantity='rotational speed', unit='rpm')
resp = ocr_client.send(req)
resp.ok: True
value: 5000 rpm
